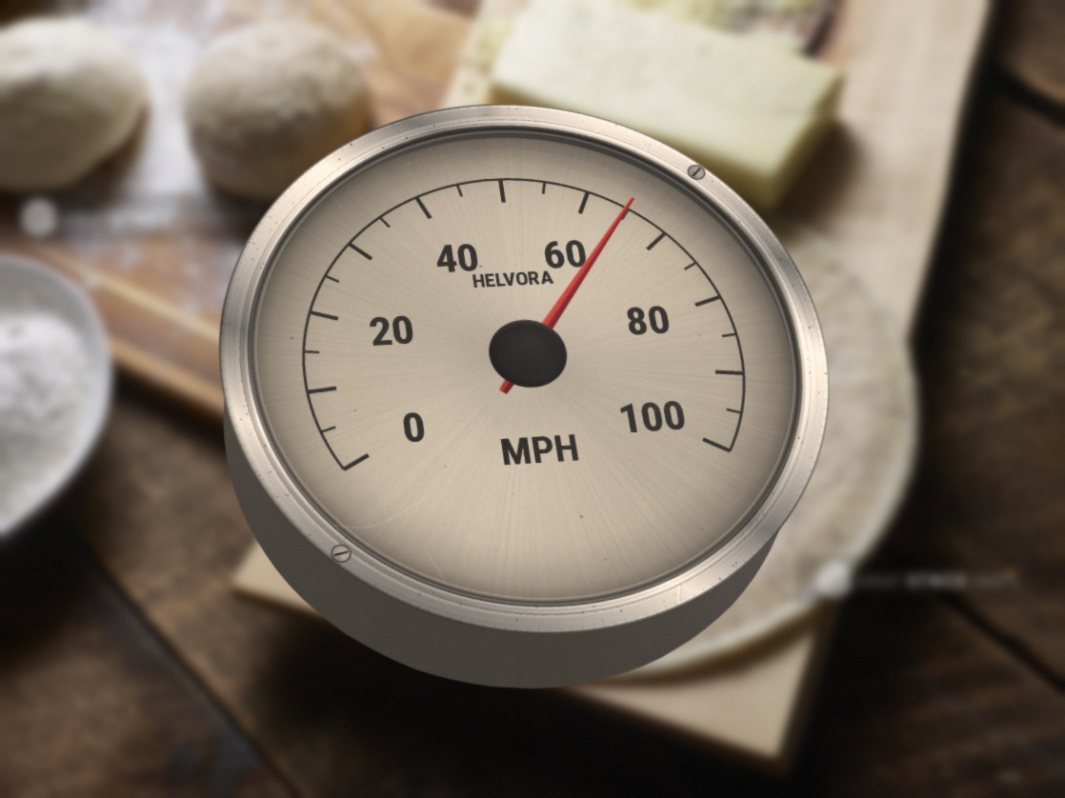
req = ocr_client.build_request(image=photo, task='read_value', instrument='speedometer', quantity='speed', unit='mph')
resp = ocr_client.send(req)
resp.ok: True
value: 65 mph
